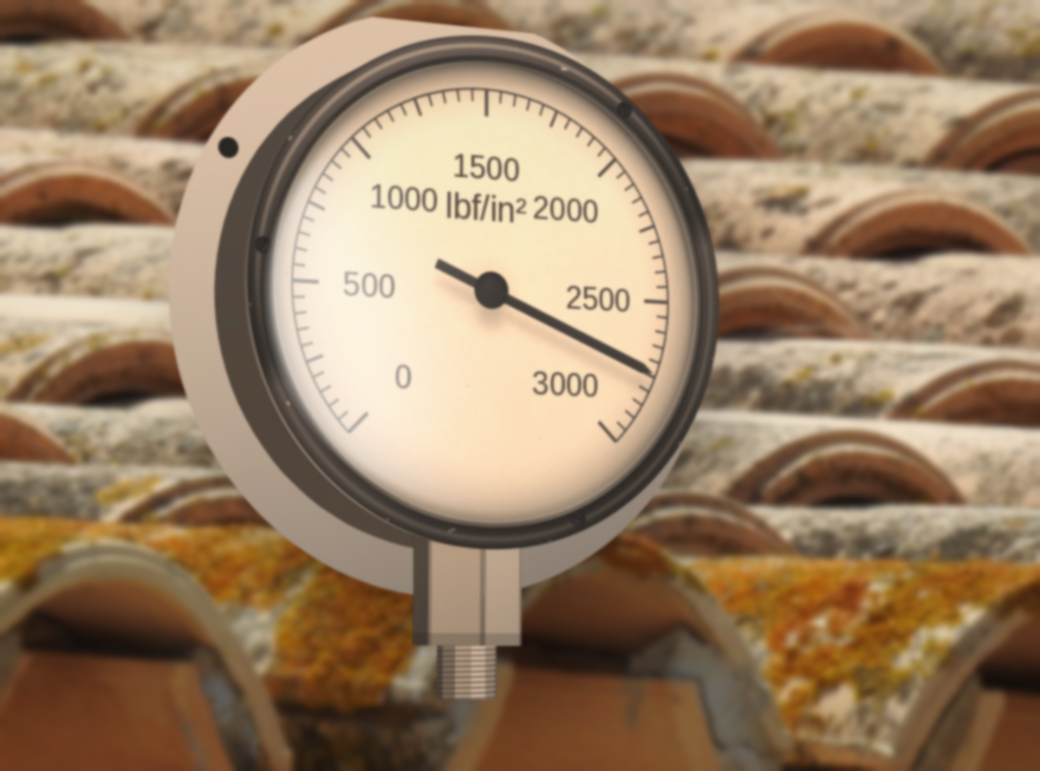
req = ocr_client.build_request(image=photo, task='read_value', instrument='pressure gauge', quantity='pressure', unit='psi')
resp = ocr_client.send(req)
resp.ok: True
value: 2750 psi
